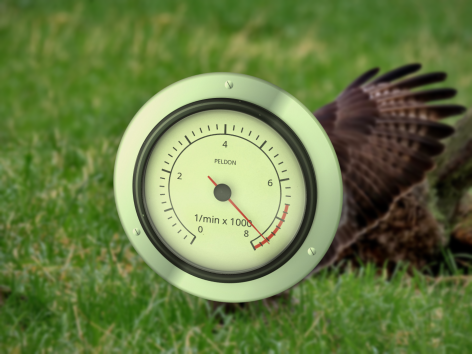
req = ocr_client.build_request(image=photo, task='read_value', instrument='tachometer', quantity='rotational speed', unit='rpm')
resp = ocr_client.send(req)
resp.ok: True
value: 7600 rpm
